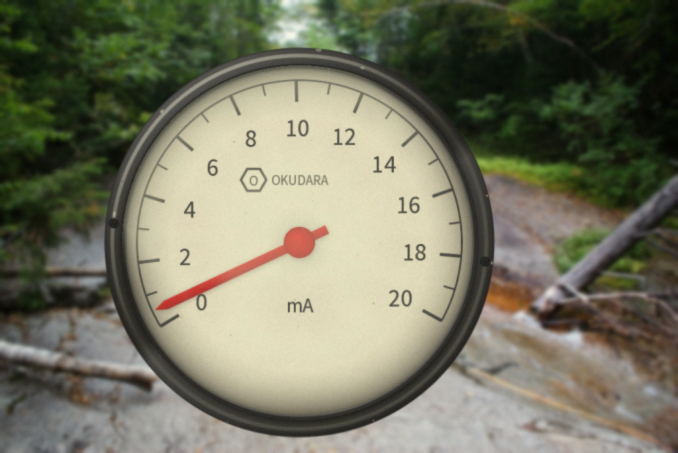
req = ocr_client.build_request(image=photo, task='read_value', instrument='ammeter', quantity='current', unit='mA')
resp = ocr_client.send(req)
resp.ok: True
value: 0.5 mA
